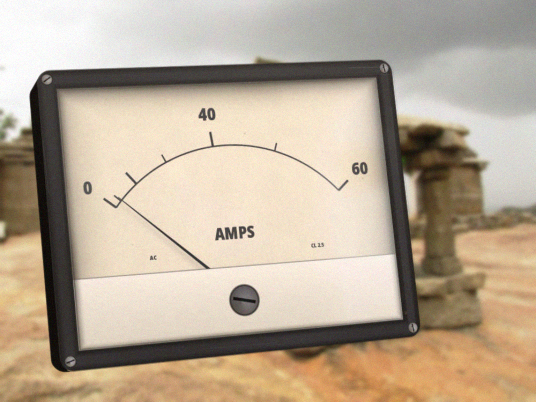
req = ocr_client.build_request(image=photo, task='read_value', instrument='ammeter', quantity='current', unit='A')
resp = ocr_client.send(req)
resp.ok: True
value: 10 A
